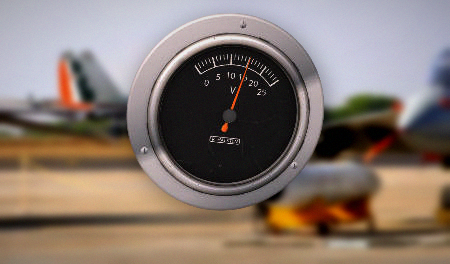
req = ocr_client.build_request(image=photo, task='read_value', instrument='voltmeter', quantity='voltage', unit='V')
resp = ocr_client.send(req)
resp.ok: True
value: 15 V
